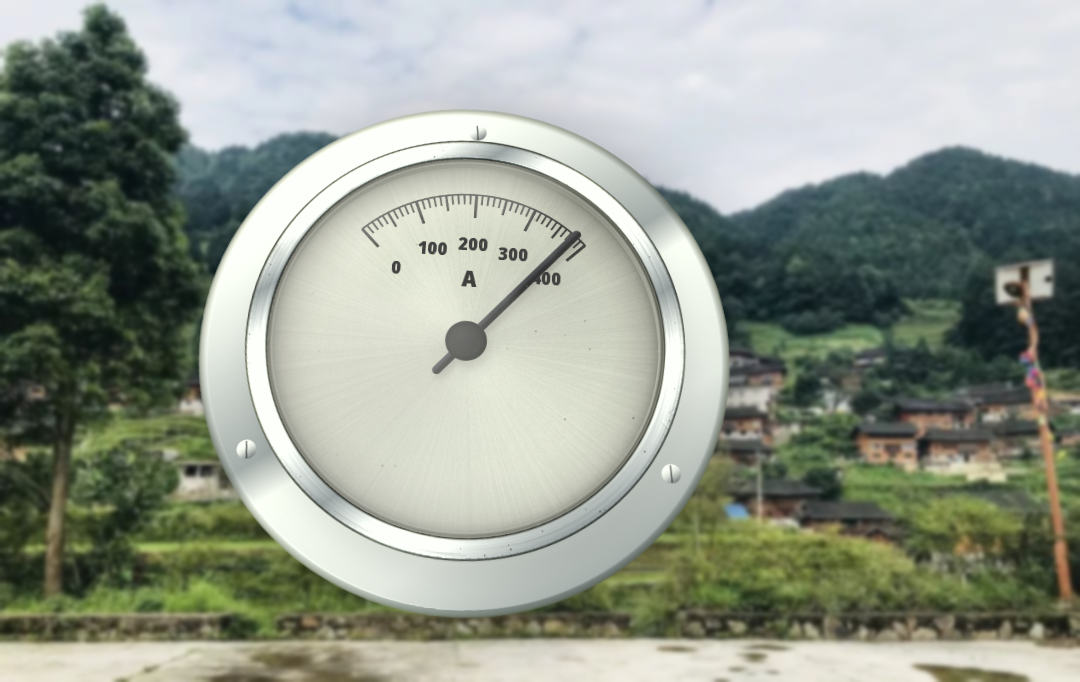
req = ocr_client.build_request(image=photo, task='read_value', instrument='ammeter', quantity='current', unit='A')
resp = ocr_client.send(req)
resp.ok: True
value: 380 A
